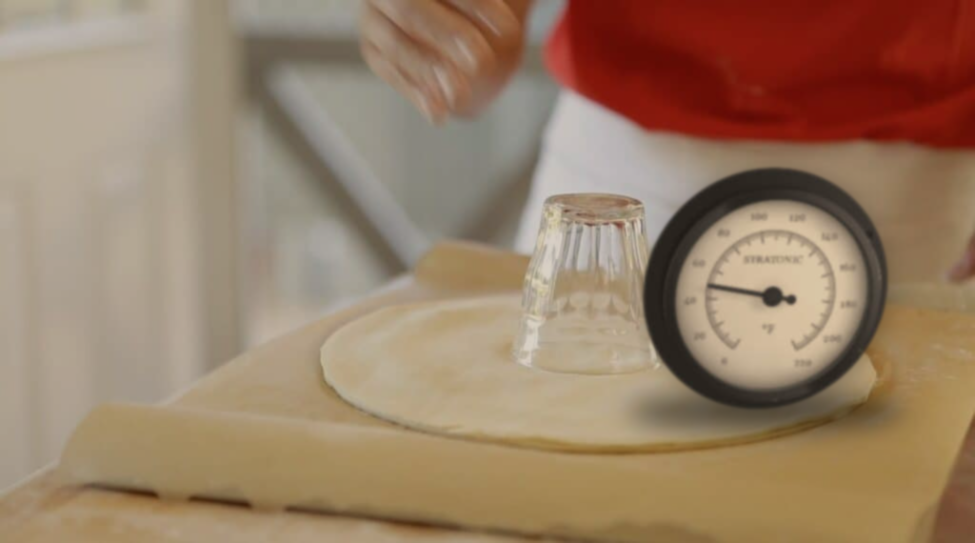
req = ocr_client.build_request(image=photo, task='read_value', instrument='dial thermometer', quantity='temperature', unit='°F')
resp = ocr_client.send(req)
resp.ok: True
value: 50 °F
